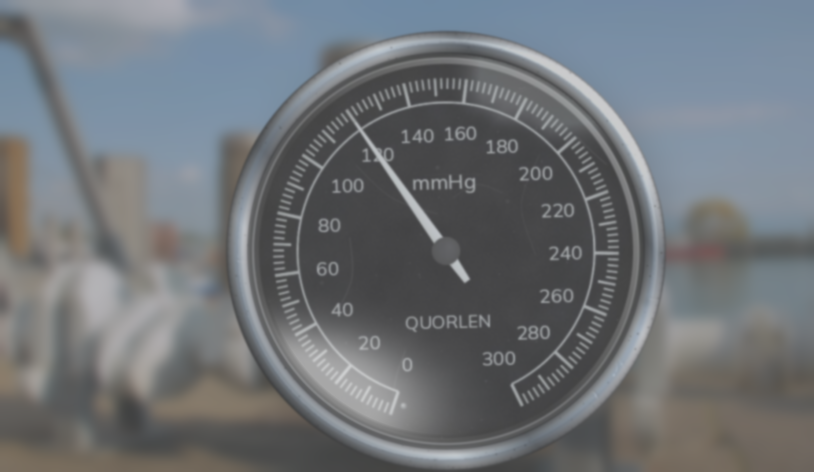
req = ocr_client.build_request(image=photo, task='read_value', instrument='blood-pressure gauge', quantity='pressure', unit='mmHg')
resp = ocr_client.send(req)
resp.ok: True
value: 120 mmHg
